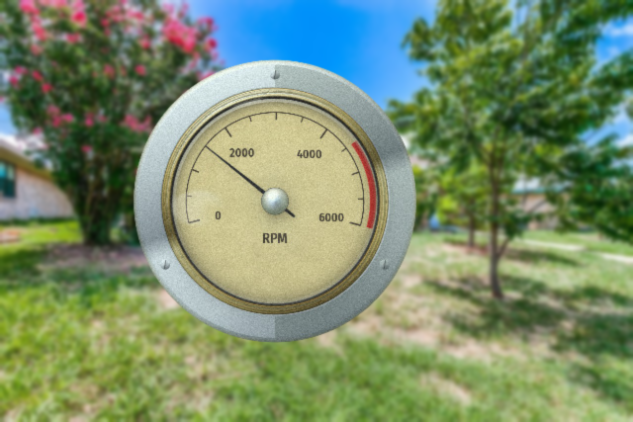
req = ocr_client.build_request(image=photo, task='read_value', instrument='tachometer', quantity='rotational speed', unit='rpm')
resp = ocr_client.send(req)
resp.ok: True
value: 1500 rpm
